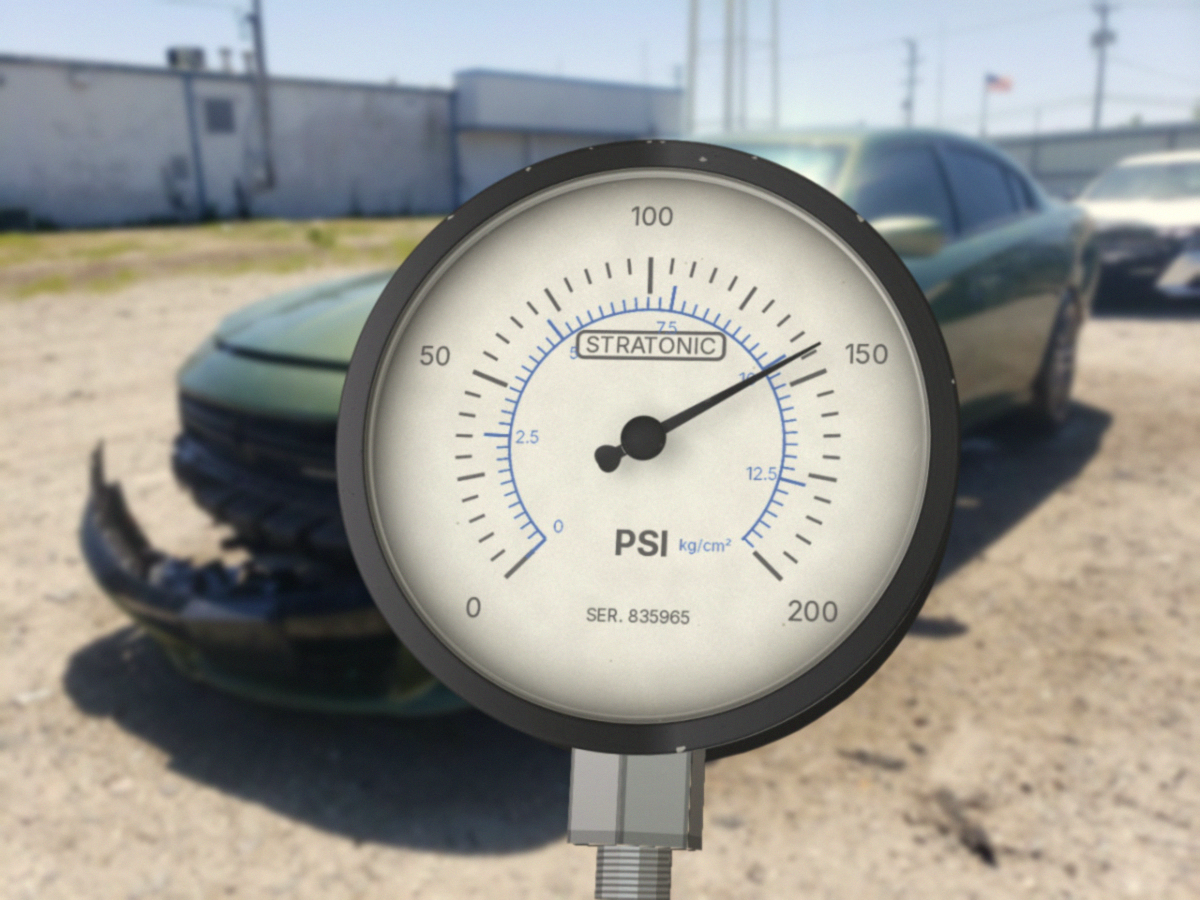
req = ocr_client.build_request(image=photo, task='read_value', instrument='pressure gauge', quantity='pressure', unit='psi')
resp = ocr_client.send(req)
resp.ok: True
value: 145 psi
